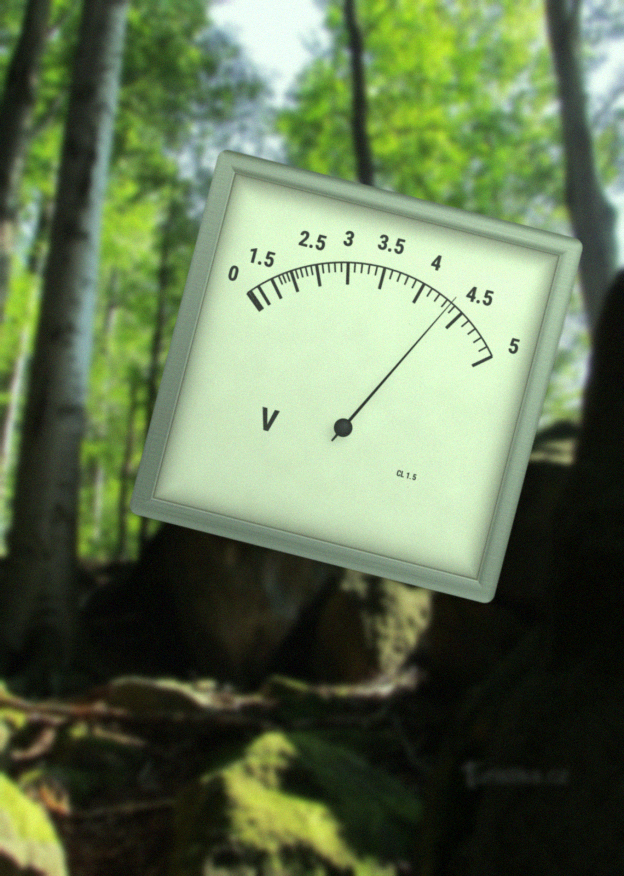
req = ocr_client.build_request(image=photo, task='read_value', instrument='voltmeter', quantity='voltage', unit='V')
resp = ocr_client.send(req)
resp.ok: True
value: 4.35 V
